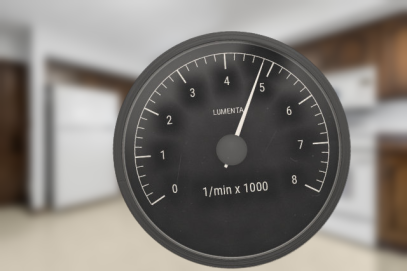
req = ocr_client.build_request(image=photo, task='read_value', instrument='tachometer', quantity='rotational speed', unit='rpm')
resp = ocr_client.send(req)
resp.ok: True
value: 4800 rpm
